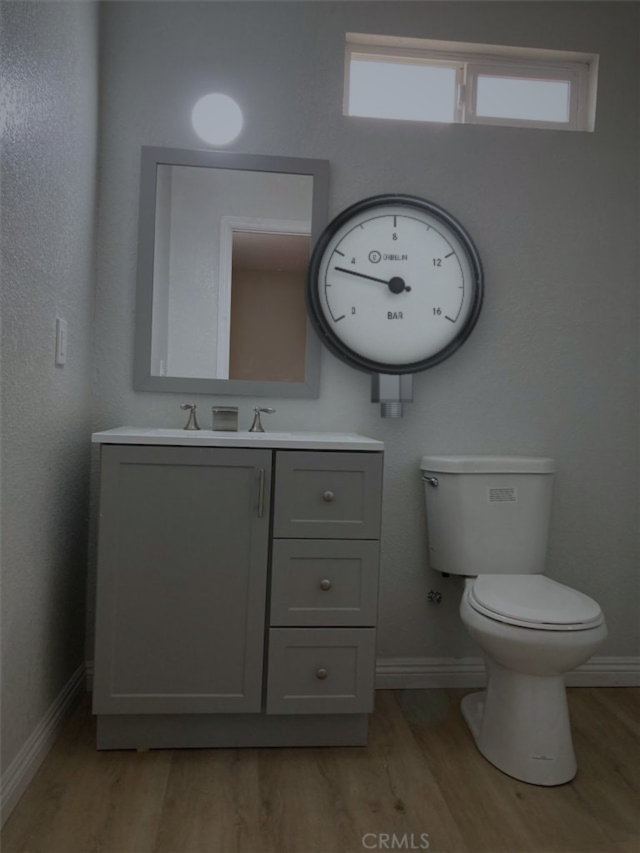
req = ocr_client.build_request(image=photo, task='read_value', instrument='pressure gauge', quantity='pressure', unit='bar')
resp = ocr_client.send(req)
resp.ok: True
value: 3 bar
